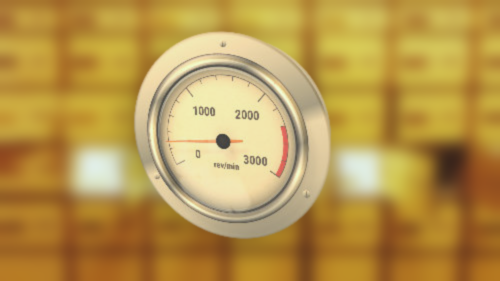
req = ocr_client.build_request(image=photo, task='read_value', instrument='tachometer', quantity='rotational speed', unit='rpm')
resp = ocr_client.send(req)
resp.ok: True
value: 300 rpm
